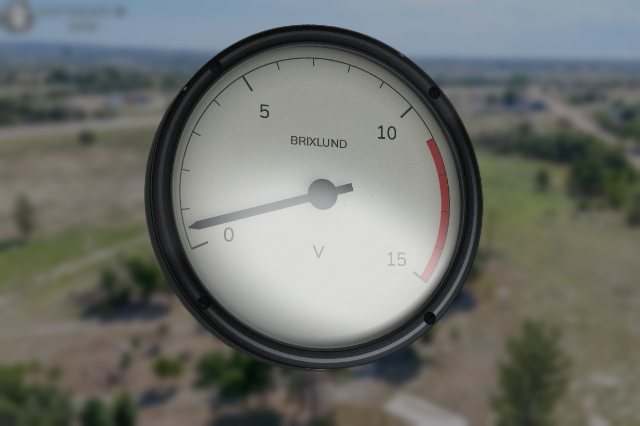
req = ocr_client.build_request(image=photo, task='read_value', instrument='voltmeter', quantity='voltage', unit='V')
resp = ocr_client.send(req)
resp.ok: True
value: 0.5 V
